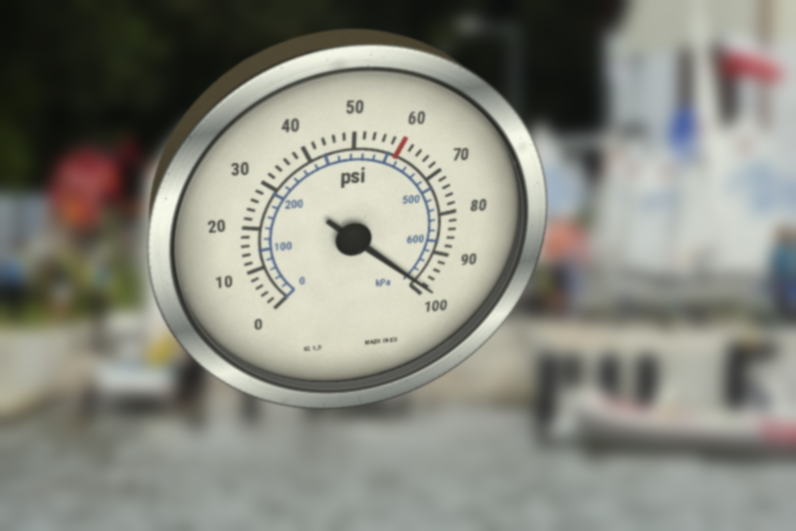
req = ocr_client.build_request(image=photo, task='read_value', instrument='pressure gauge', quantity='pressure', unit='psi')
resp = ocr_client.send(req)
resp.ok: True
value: 98 psi
